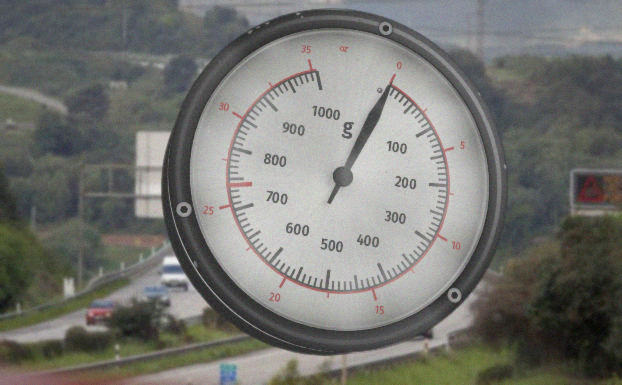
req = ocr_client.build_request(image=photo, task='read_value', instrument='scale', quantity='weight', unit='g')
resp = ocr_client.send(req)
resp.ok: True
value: 0 g
